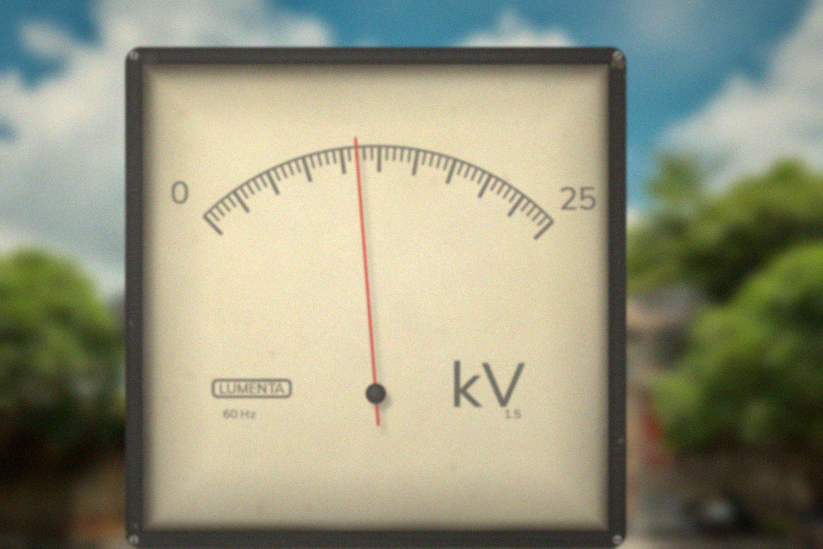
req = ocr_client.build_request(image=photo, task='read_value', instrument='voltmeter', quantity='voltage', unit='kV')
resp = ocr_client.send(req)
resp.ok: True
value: 11 kV
